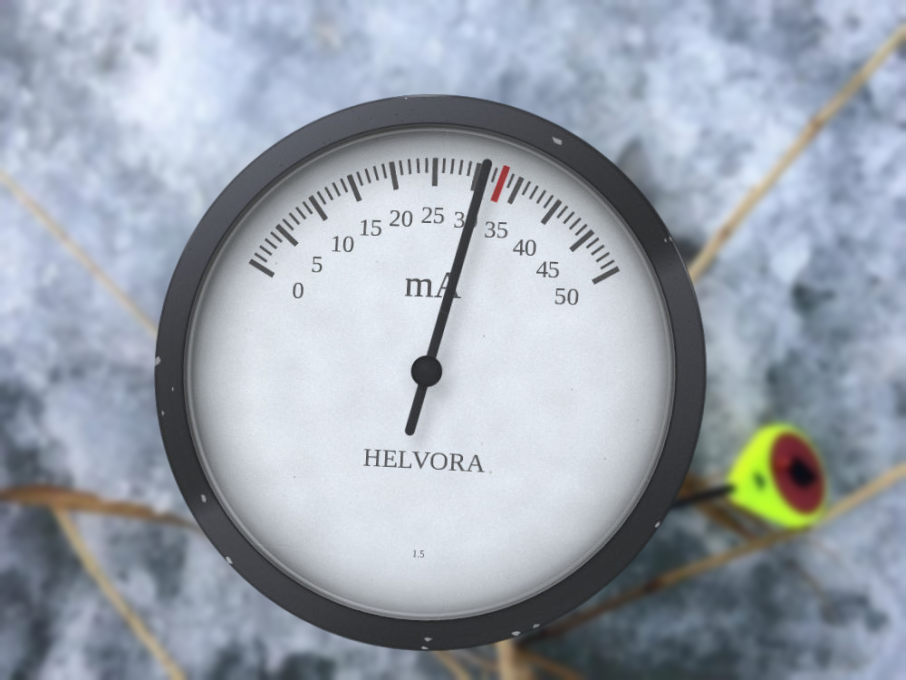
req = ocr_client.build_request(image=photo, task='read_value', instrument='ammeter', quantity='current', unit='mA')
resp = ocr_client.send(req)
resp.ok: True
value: 31 mA
